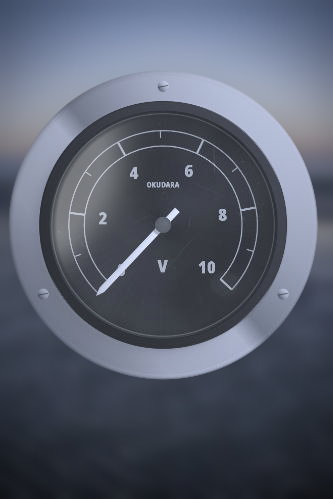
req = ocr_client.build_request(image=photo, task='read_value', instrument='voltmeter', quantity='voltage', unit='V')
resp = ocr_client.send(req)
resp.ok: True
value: 0 V
